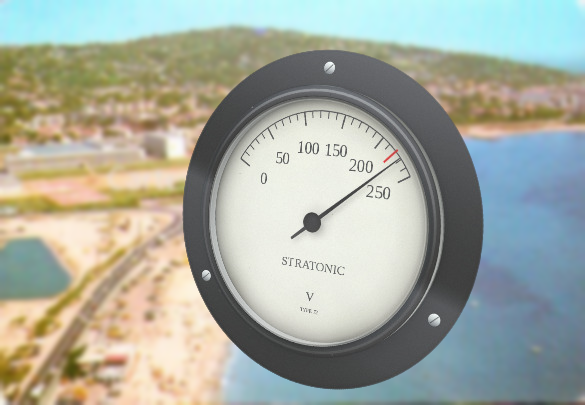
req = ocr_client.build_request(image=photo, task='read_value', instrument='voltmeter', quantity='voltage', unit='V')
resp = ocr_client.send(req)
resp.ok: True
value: 230 V
